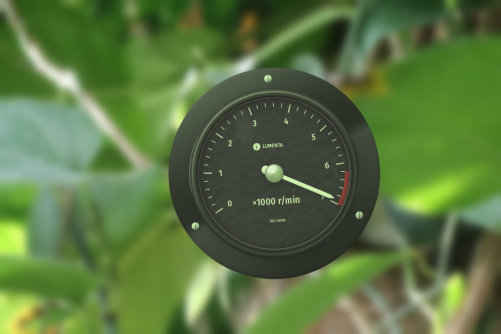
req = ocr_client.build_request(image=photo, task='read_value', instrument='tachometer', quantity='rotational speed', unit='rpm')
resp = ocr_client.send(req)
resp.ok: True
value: 6900 rpm
